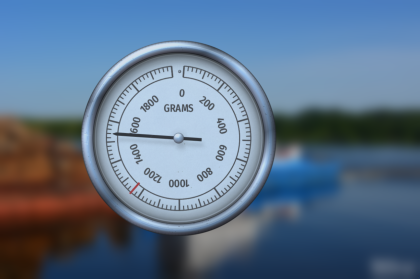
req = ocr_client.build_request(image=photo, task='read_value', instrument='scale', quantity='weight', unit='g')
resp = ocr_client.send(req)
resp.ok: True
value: 1540 g
